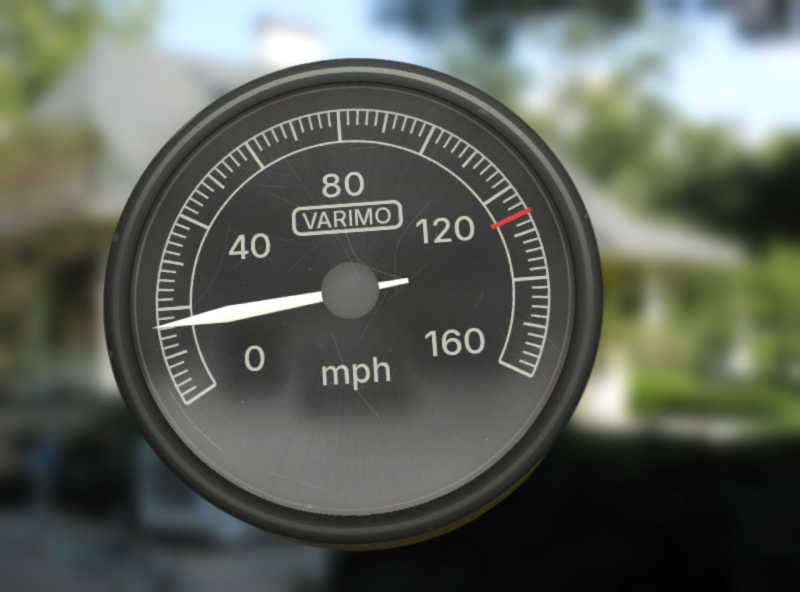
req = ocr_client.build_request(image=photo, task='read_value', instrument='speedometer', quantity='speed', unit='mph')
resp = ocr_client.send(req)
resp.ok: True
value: 16 mph
